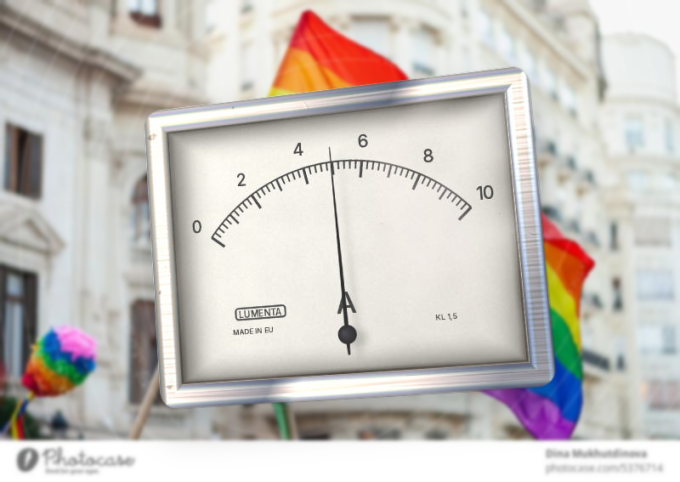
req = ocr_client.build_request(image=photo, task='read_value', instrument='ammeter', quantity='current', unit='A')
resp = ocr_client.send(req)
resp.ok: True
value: 5 A
